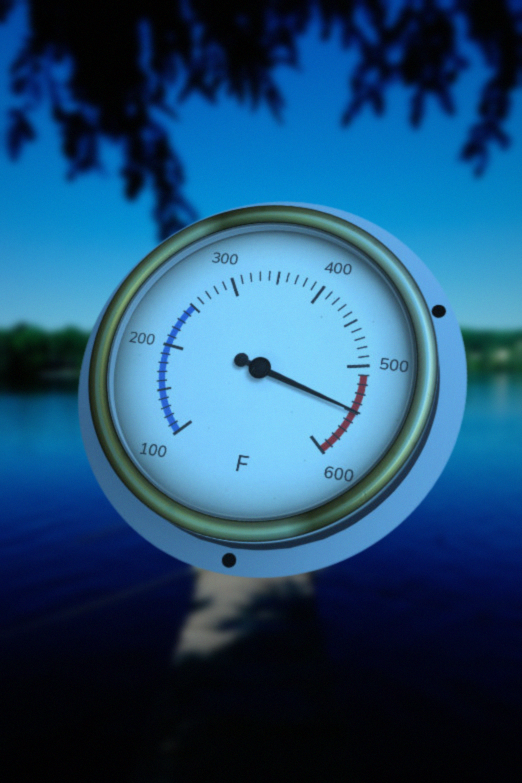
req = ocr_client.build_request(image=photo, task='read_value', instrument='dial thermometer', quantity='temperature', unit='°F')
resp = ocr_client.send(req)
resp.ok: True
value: 550 °F
